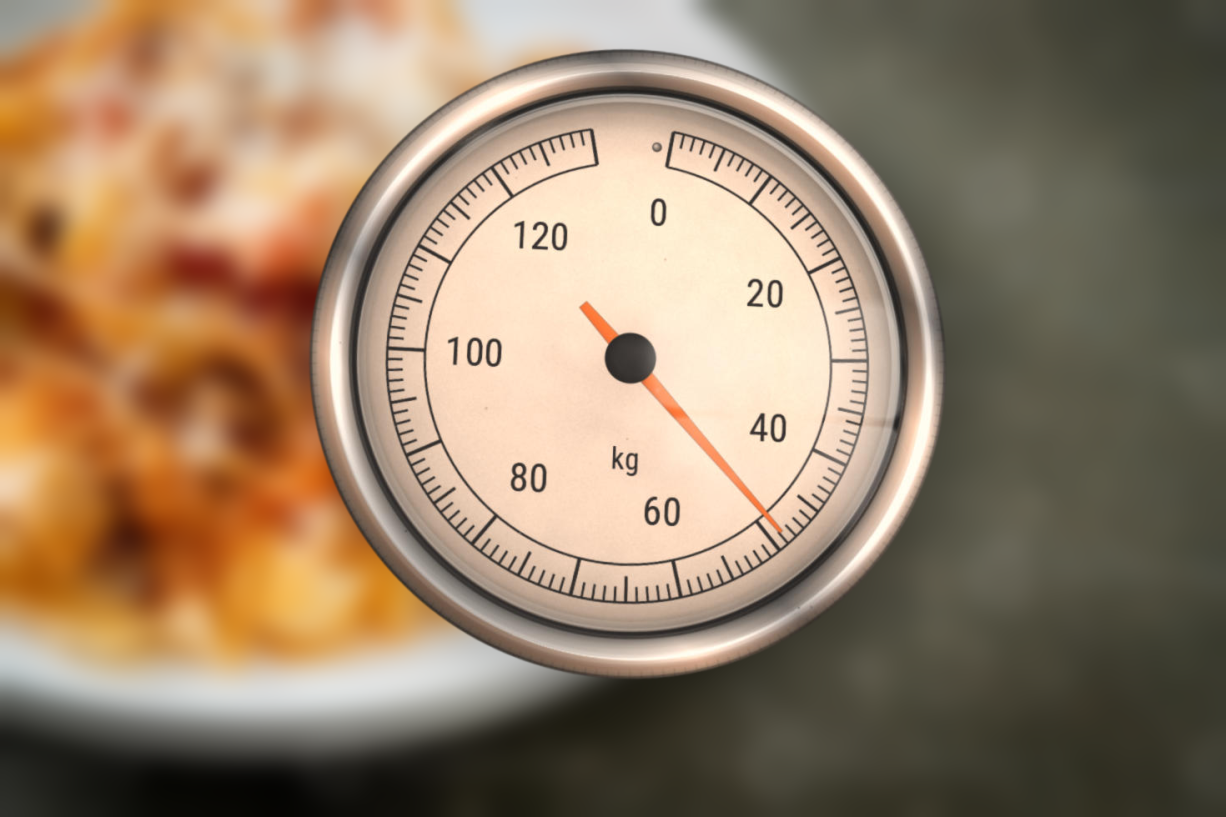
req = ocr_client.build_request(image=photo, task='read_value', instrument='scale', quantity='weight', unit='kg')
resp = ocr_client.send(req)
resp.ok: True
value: 49 kg
